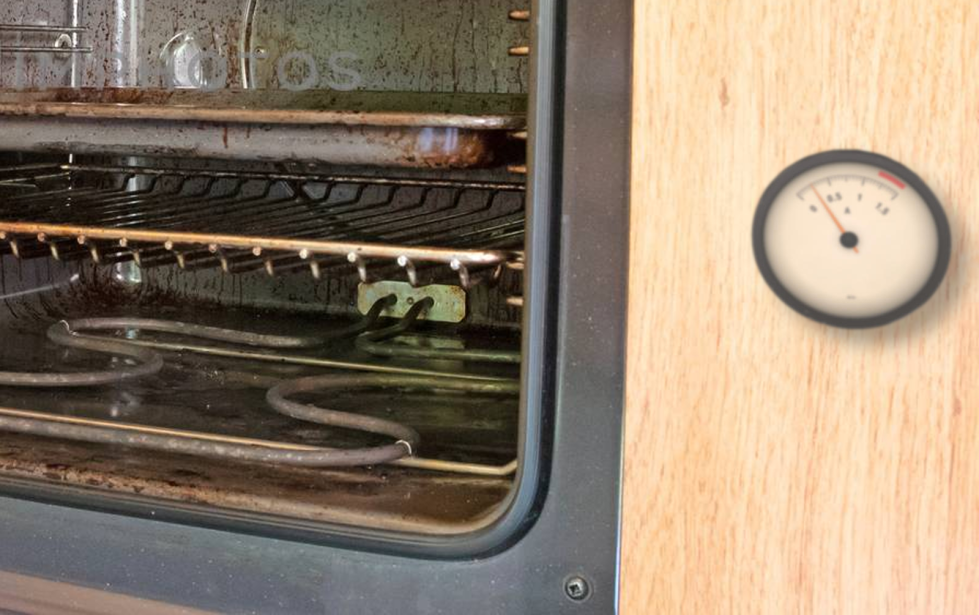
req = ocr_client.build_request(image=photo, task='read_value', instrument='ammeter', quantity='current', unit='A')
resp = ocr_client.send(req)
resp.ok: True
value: 0.25 A
